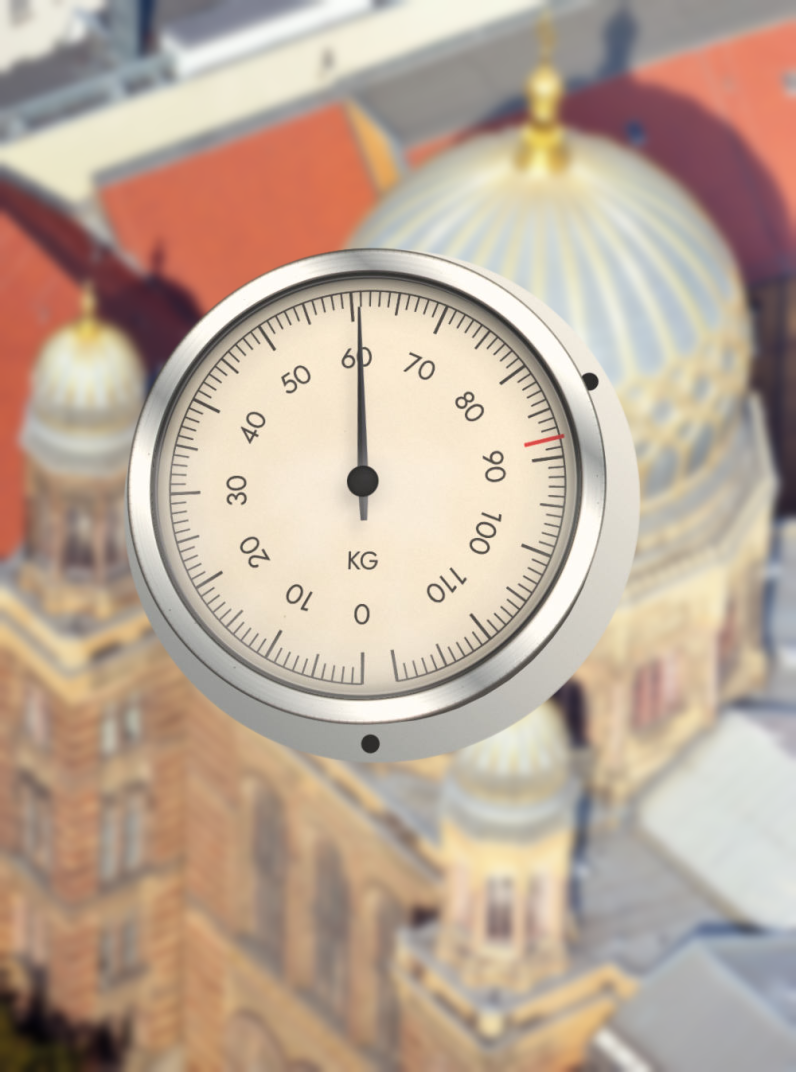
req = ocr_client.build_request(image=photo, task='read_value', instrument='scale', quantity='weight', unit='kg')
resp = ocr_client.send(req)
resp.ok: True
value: 61 kg
